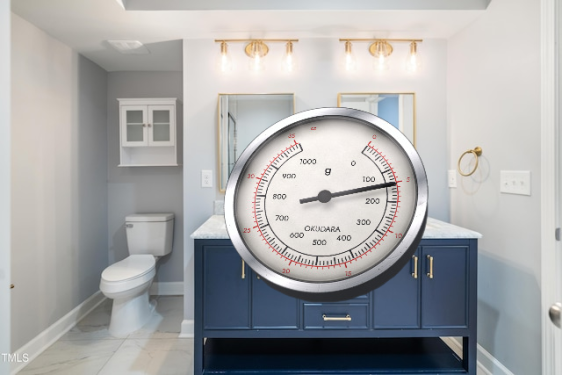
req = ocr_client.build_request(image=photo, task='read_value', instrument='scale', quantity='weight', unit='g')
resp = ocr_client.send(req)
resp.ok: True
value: 150 g
